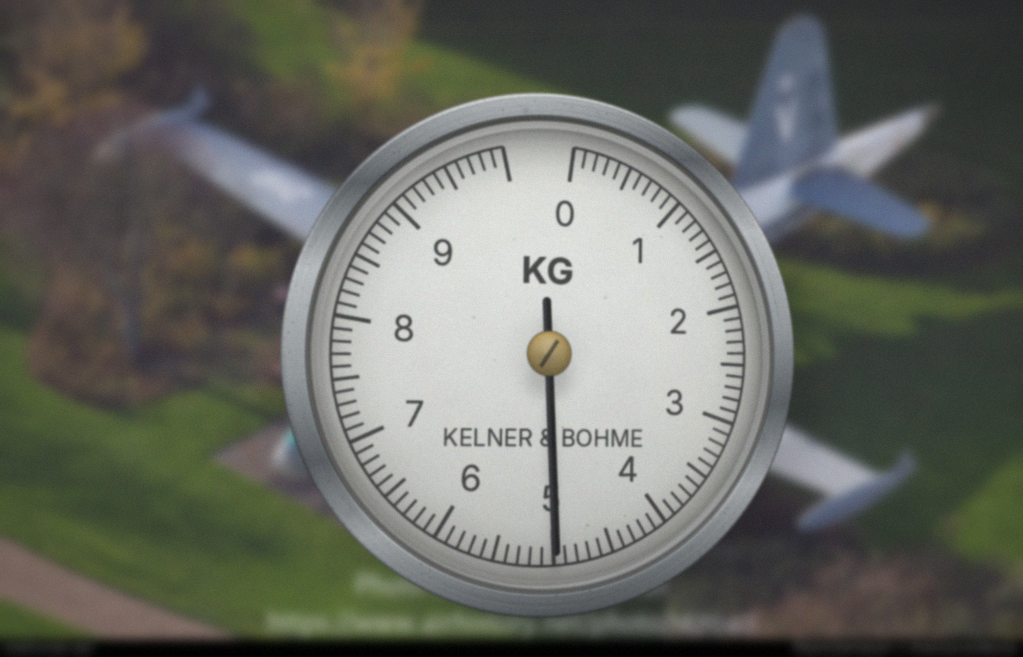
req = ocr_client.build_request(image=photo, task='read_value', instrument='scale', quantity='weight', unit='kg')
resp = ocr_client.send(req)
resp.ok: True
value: 5 kg
